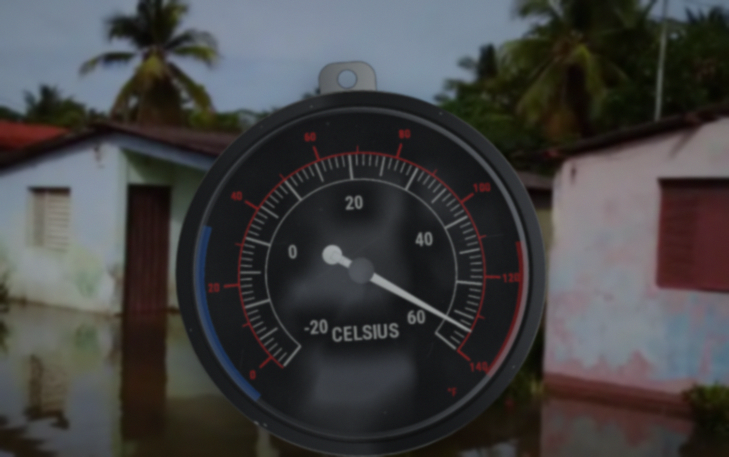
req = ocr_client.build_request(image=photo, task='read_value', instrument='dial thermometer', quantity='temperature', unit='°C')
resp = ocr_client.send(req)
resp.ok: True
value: 57 °C
